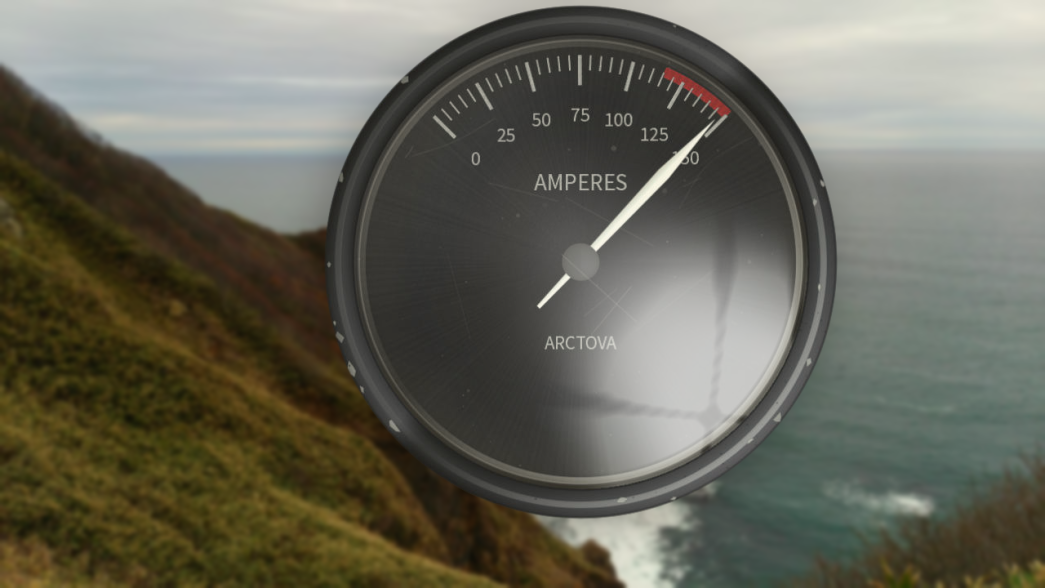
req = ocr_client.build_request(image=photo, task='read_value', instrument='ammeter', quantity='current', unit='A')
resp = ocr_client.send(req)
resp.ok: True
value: 147.5 A
